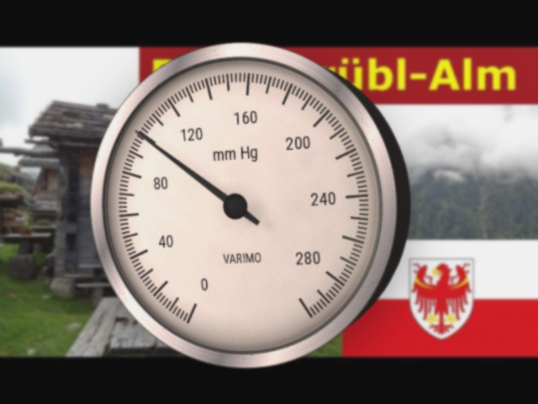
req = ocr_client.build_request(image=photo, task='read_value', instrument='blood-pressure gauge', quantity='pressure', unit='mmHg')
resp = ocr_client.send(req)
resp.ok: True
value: 100 mmHg
